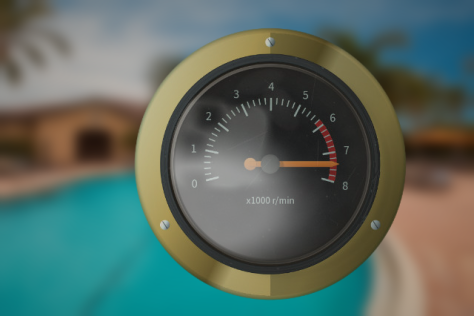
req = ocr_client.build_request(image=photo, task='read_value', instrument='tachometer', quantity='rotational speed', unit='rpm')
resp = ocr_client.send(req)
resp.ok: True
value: 7400 rpm
